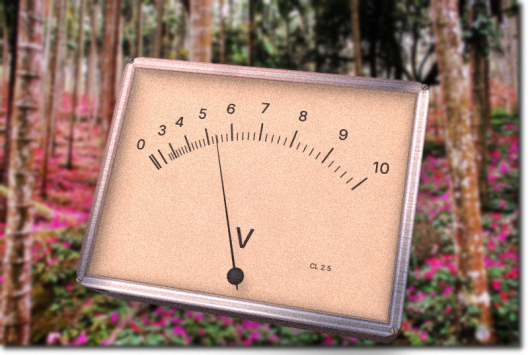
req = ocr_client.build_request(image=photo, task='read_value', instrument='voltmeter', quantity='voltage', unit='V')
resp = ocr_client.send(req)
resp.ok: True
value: 5.4 V
